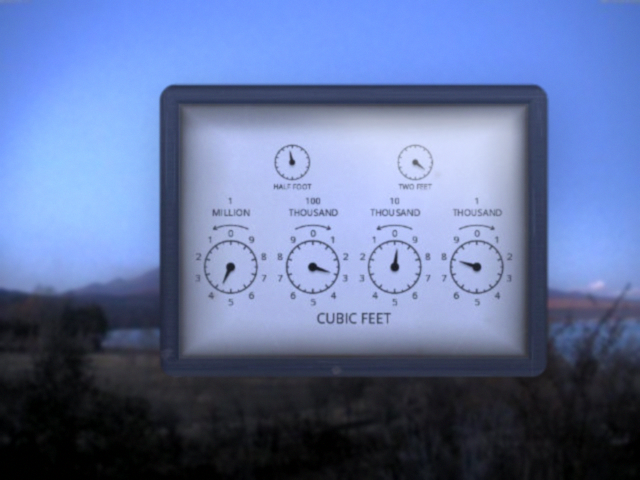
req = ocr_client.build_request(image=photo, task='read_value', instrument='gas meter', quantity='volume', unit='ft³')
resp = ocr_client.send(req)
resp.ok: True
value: 429800 ft³
